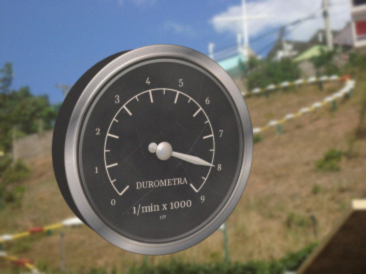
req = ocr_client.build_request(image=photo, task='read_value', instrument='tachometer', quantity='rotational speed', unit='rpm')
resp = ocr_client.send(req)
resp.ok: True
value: 8000 rpm
